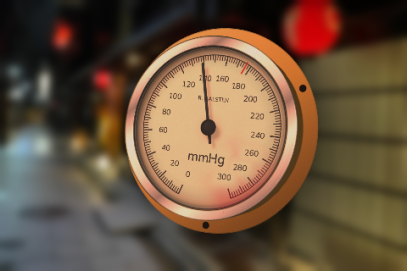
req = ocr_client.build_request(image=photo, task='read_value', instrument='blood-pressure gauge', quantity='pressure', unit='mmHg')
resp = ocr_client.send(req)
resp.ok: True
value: 140 mmHg
